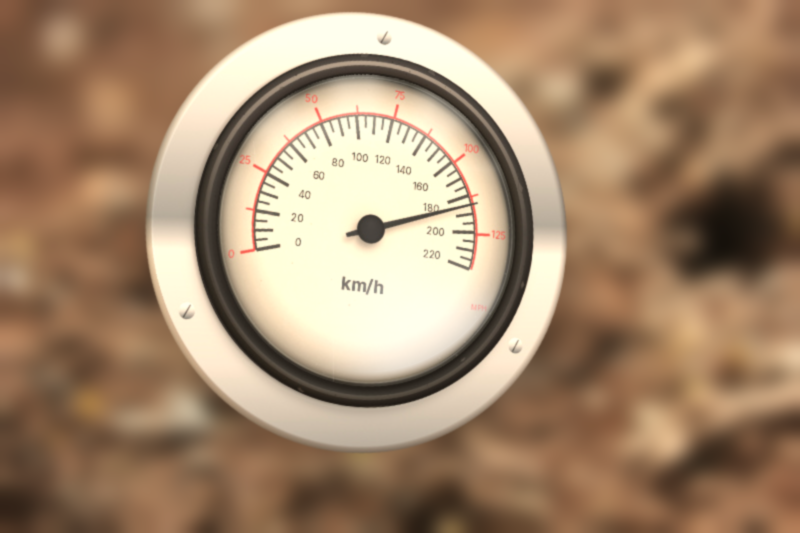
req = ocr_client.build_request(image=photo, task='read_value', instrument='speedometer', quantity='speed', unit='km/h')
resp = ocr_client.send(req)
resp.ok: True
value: 185 km/h
